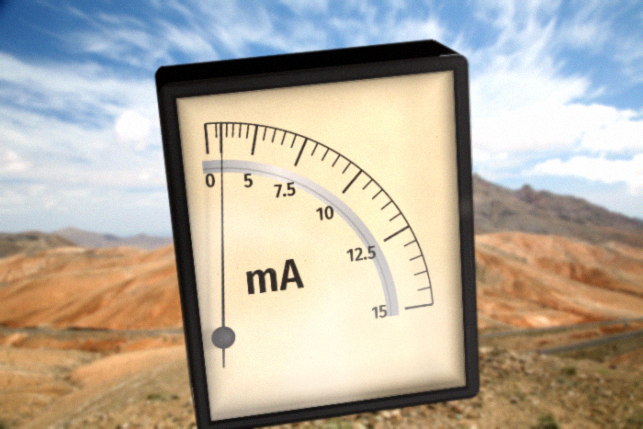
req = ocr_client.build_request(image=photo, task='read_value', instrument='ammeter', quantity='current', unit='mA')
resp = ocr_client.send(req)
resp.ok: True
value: 2.5 mA
